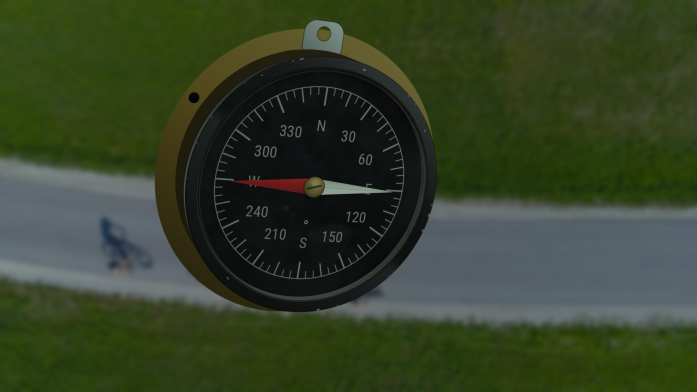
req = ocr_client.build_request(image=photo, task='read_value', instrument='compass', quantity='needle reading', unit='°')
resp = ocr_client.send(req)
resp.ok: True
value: 270 °
